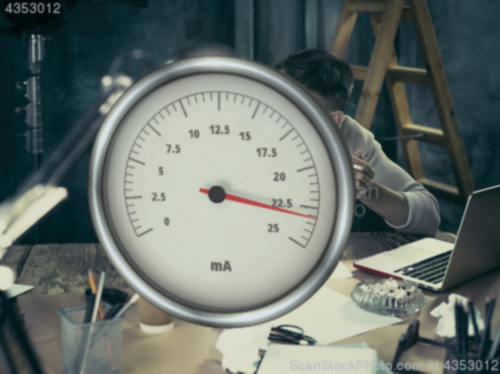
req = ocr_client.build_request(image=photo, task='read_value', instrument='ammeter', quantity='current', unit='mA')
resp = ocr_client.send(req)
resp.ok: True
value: 23 mA
